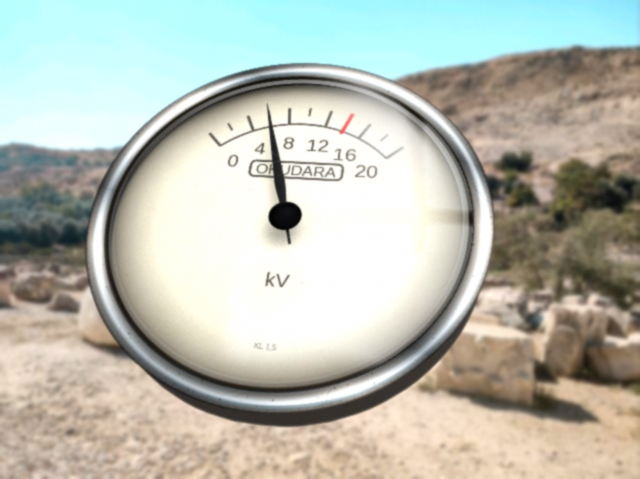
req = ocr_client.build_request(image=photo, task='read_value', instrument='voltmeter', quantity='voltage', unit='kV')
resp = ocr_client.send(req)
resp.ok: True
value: 6 kV
